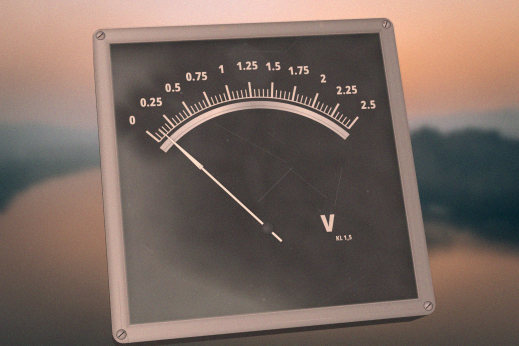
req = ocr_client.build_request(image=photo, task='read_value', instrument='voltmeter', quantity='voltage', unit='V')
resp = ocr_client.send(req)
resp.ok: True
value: 0.1 V
